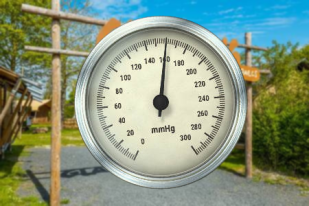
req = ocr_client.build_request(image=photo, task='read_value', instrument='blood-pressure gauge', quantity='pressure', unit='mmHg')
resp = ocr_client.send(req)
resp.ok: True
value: 160 mmHg
